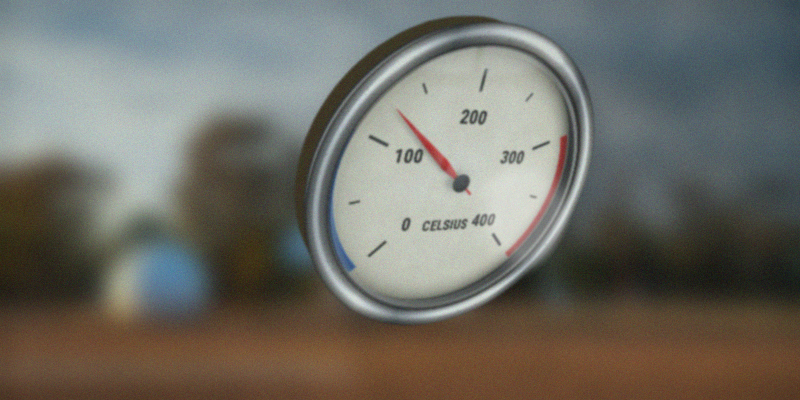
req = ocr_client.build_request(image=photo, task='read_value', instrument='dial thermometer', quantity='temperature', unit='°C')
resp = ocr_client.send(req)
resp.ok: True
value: 125 °C
